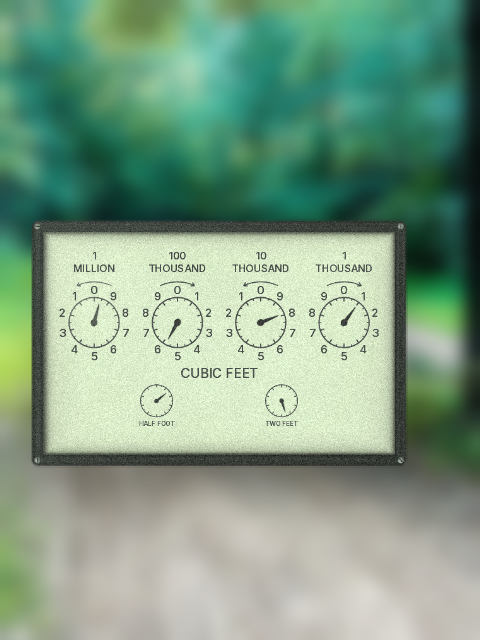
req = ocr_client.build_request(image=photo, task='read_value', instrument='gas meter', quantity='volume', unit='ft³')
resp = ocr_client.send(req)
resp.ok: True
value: 958100 ft³
